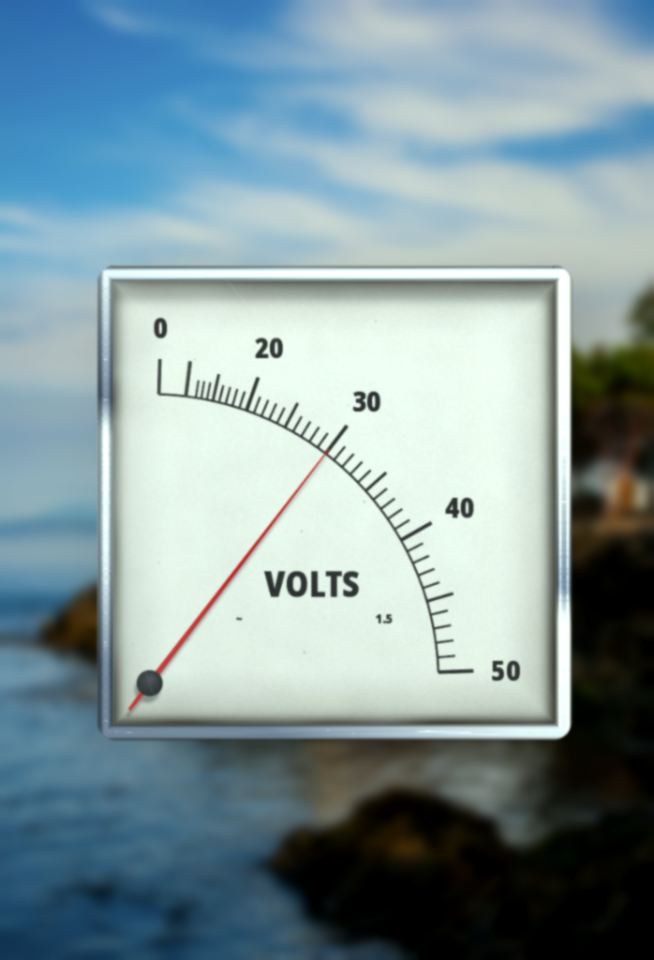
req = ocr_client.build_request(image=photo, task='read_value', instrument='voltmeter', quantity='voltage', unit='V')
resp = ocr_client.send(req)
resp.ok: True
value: 30 V
